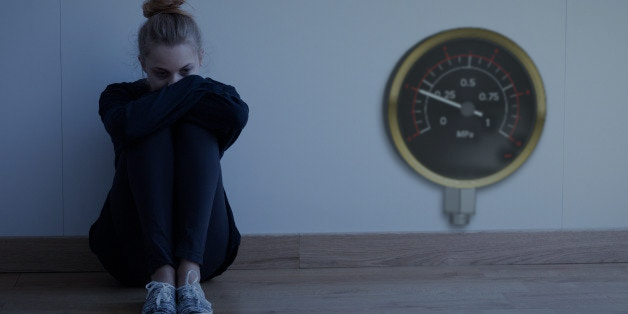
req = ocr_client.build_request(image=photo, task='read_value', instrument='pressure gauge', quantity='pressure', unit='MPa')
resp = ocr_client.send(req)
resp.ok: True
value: 0.2 MPa
